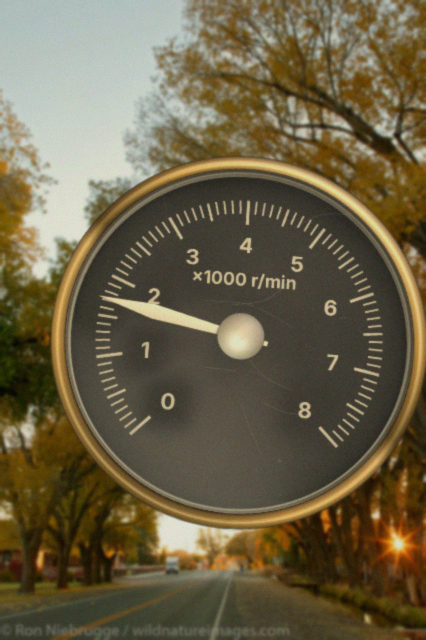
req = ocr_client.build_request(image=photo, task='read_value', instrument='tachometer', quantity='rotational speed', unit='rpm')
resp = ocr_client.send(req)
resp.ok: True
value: 1700 rpm
